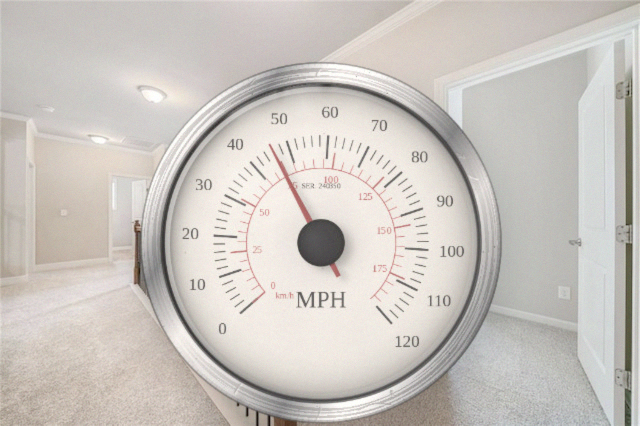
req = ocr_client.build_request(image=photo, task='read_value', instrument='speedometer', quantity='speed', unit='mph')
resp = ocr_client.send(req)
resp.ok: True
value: 46 mph
